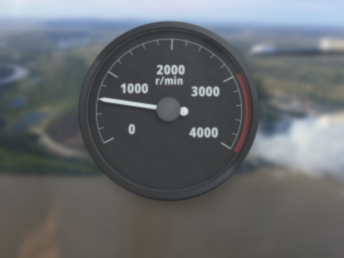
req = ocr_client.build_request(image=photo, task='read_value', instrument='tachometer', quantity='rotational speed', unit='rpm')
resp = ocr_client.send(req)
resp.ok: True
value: 600 rpm
